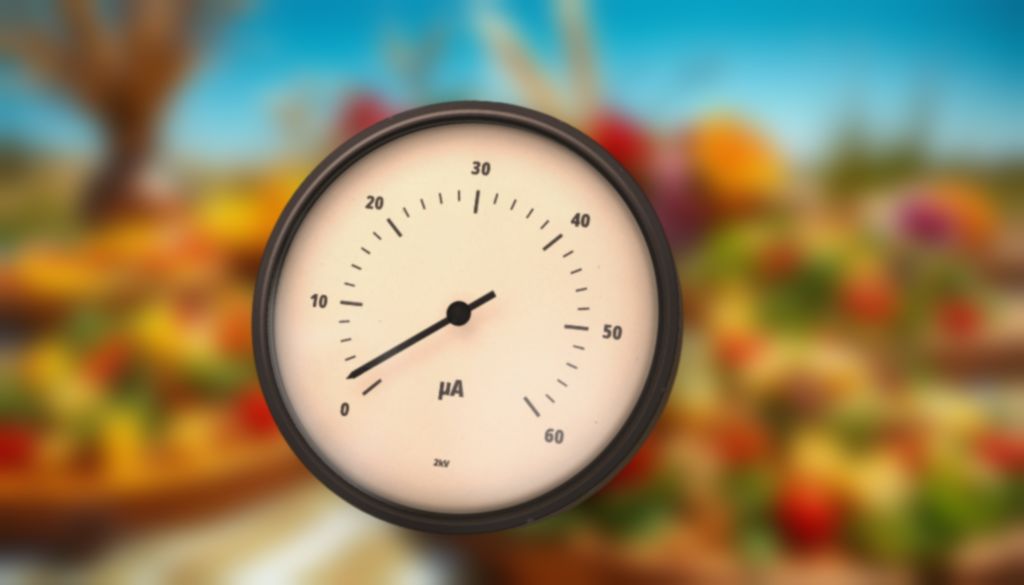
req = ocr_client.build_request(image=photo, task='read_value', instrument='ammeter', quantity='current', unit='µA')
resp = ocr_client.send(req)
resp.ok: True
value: 2 µA
